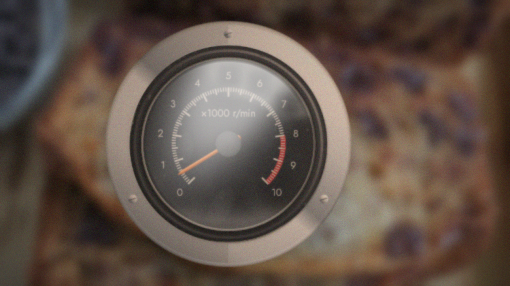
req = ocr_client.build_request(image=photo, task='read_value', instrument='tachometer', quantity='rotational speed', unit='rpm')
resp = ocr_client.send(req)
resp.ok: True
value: 500 rpm
